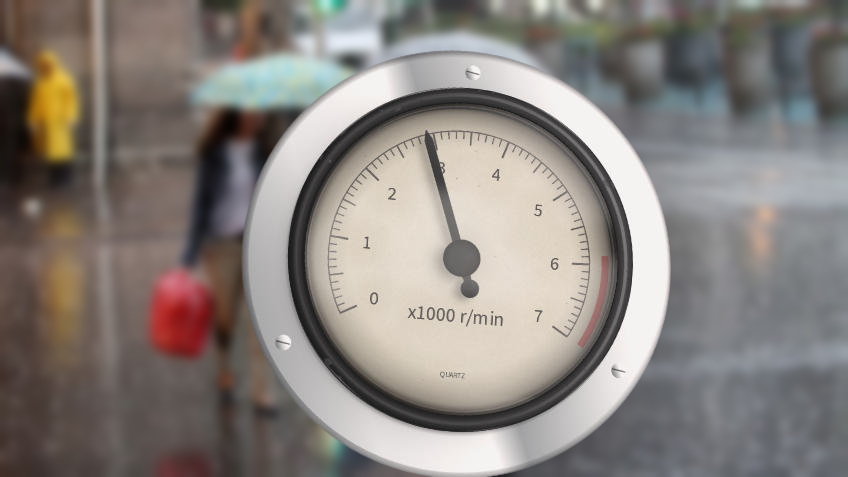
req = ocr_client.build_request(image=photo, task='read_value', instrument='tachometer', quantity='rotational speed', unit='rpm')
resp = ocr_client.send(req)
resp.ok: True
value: 2900 rpm
